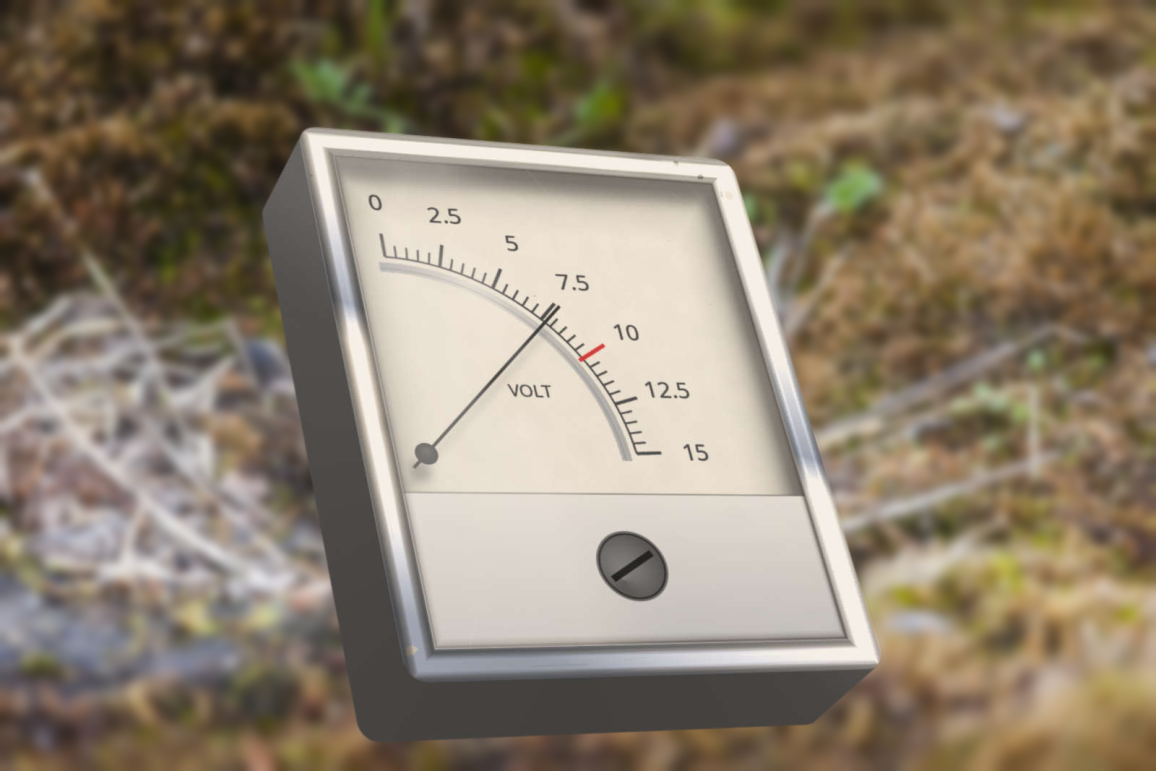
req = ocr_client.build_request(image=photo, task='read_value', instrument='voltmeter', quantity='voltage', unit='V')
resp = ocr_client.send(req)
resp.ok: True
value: 7.75 V
